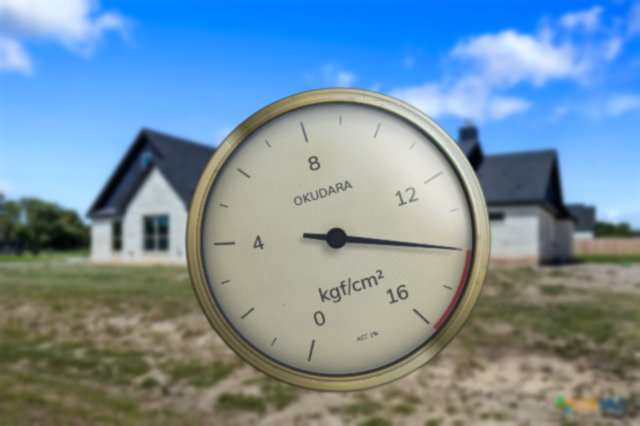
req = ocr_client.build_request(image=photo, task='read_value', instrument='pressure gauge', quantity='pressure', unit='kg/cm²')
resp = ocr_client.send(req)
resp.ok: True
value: 14 kg/cm²
